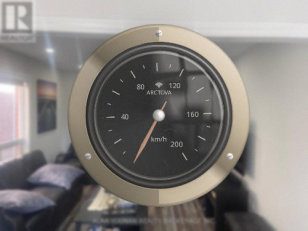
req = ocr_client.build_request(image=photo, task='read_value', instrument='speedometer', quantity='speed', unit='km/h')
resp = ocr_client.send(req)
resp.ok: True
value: 0 km/h
